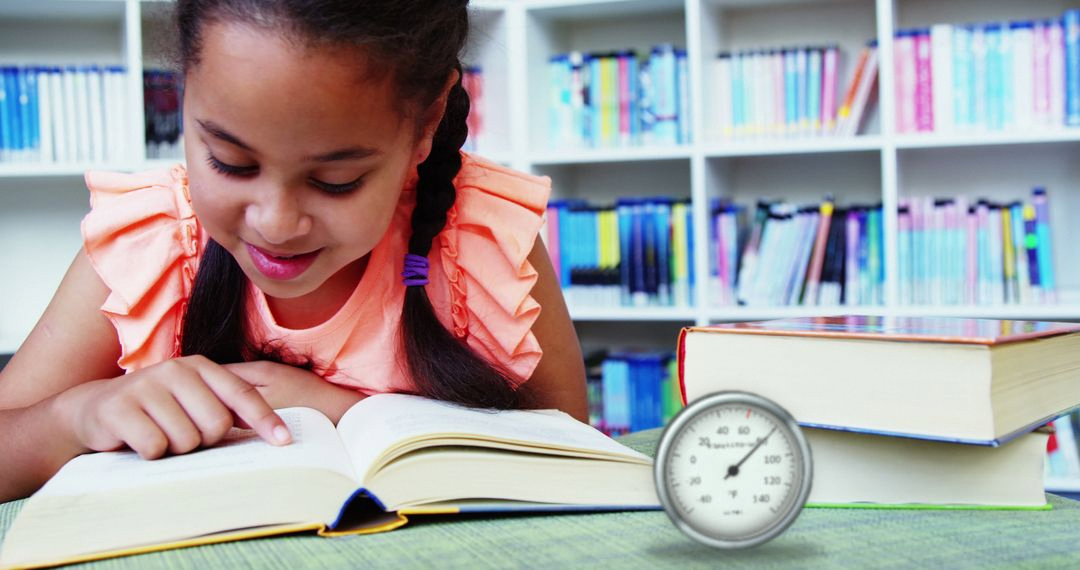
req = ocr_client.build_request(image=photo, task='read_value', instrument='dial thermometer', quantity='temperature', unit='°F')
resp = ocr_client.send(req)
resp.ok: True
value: 80 °F
